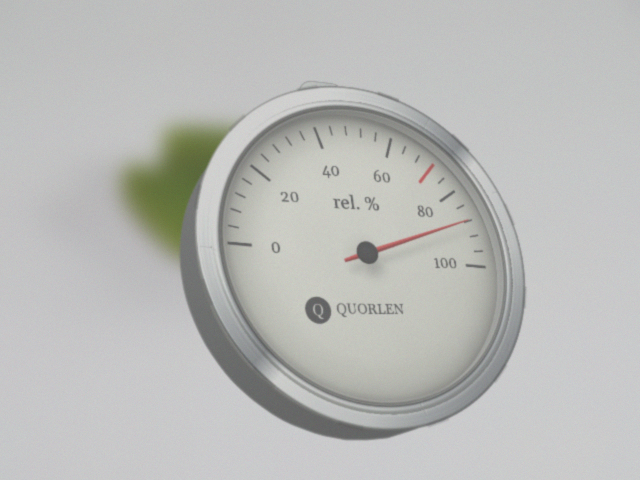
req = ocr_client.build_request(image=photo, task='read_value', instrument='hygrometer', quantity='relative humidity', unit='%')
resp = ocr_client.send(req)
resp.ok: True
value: 88 %
